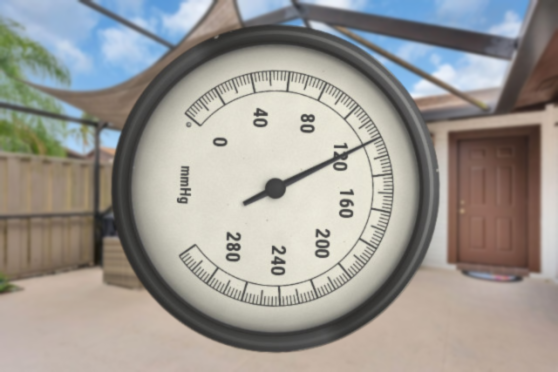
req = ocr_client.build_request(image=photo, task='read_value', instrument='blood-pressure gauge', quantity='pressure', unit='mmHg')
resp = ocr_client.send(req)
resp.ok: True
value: 120 mmHg
